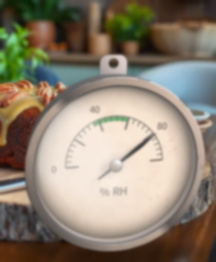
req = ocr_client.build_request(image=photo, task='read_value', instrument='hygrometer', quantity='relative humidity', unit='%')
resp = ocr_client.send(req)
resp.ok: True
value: 80 %
